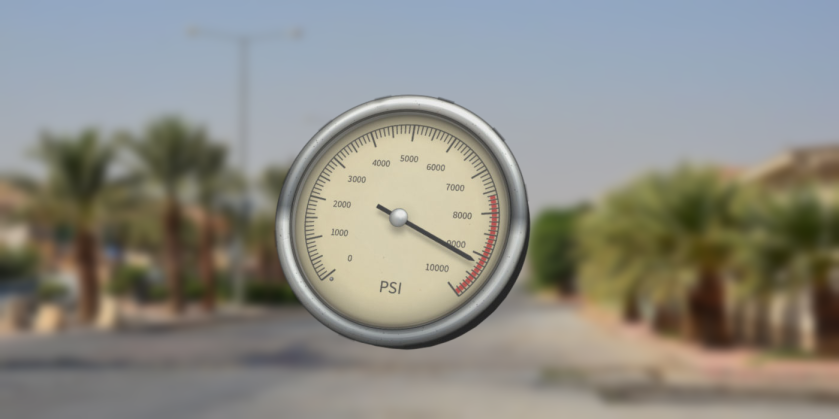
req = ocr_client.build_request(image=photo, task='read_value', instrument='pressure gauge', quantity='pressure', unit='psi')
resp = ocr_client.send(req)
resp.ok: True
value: 9200 psi
